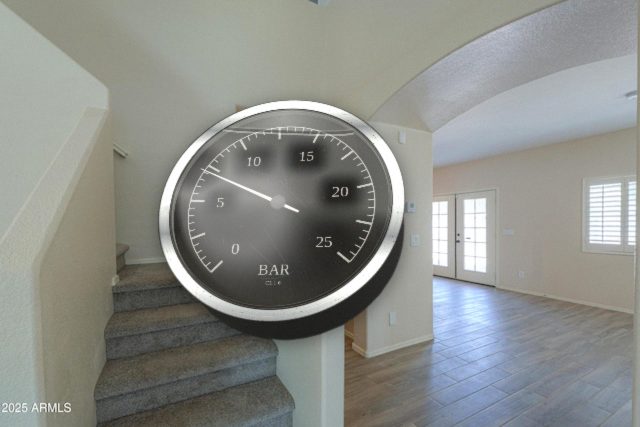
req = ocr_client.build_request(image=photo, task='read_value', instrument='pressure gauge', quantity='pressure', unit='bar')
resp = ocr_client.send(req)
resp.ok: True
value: 7 bar
